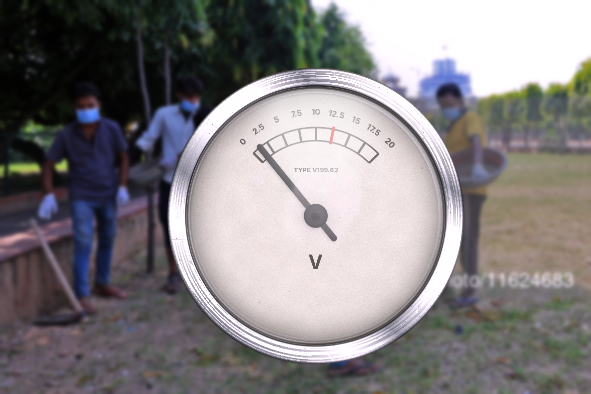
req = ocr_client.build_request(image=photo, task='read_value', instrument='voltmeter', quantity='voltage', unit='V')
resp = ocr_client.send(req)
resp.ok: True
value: 1.25 V
